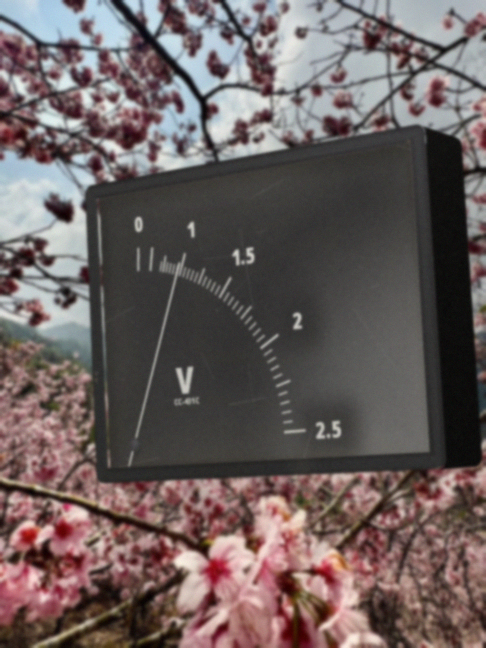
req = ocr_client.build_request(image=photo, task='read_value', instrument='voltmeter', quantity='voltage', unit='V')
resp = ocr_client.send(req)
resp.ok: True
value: 1 V
